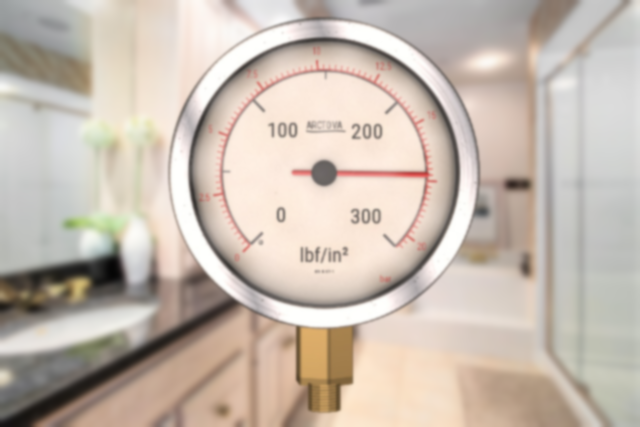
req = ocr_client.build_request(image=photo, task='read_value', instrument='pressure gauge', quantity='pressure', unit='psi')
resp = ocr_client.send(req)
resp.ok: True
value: 250 psi
